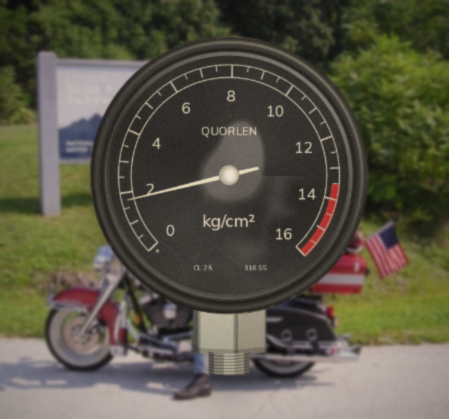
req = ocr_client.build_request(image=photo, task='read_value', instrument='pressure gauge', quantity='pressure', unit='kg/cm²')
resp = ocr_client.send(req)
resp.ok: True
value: 1.75 kg/cm²
